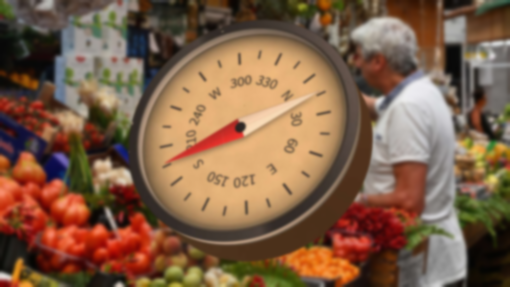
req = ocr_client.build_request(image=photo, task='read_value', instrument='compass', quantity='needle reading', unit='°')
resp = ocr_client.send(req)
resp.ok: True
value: 195 °
